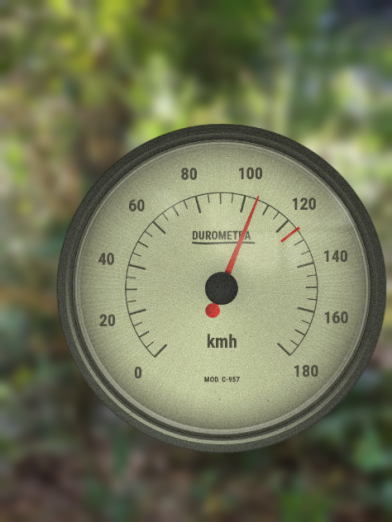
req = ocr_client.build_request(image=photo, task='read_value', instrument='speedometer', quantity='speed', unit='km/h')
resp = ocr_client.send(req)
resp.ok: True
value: 105 km/h
